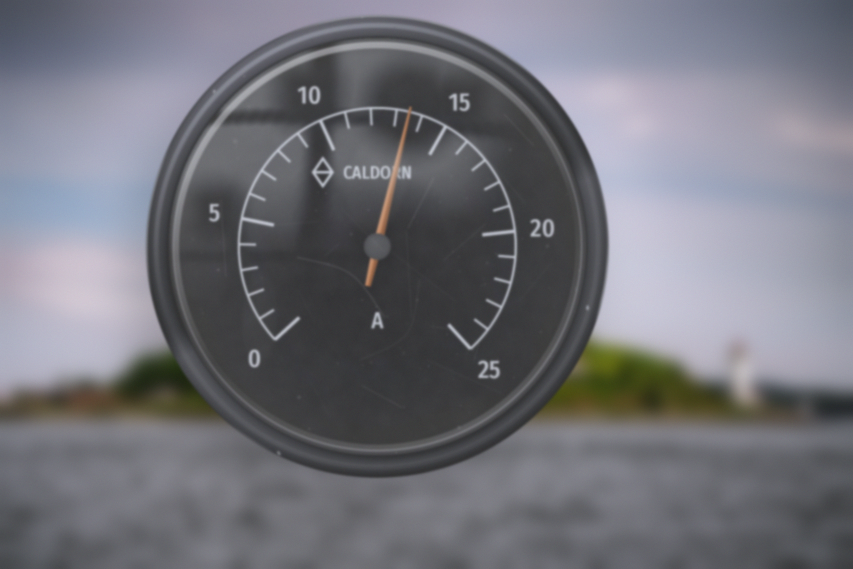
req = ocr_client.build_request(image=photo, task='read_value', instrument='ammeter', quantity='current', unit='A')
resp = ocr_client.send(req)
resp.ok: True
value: 13.5 A
